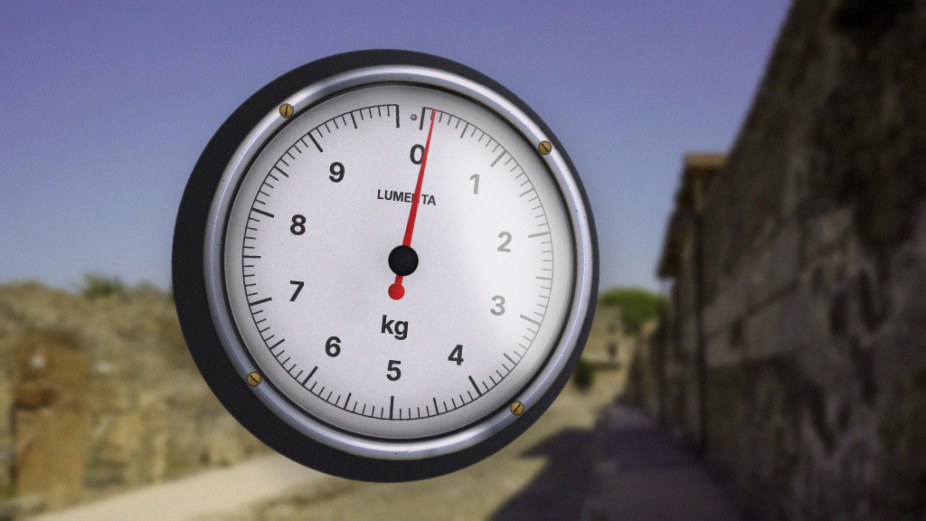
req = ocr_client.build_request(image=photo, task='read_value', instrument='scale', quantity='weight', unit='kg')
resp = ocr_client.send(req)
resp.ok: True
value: 0.1 kg
